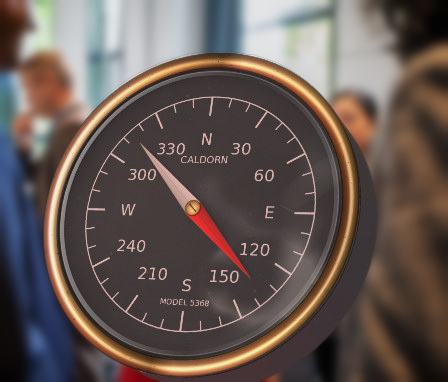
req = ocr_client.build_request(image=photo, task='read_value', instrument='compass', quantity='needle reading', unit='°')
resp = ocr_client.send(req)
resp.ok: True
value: 135 °
